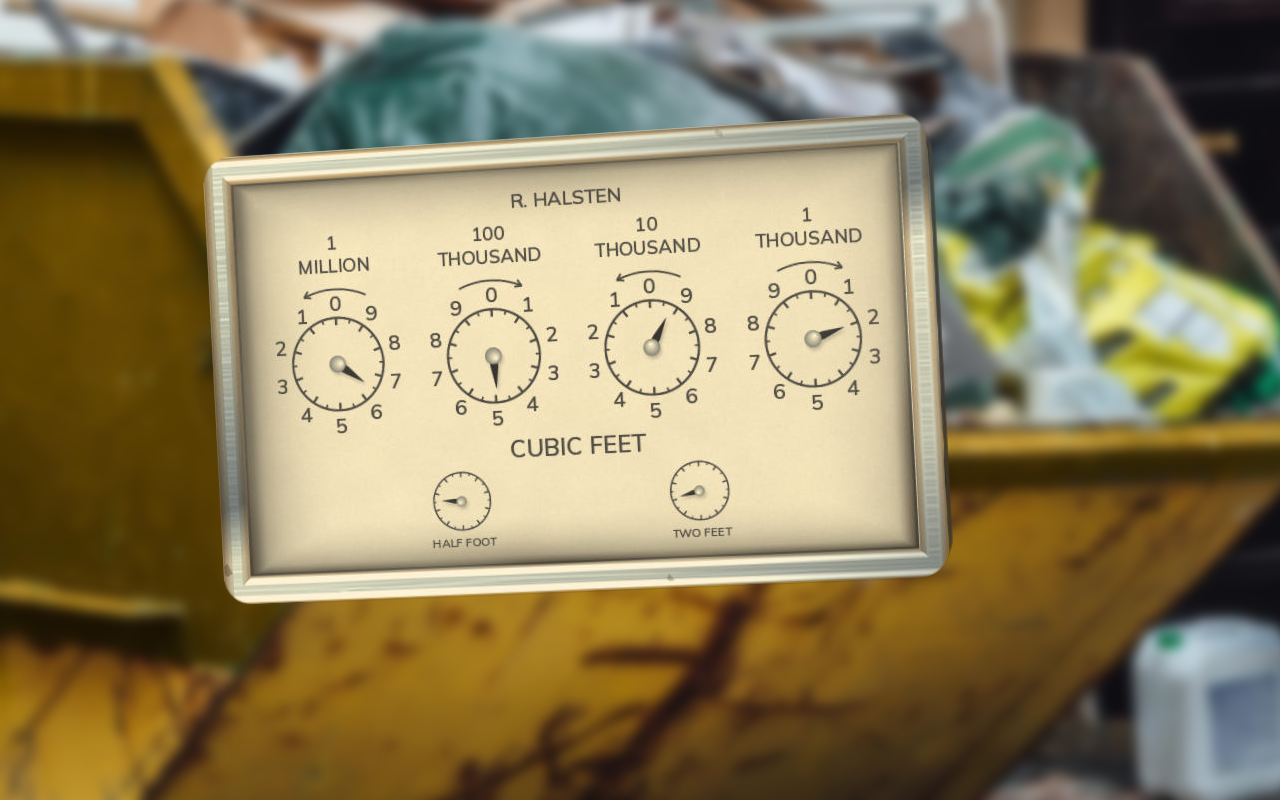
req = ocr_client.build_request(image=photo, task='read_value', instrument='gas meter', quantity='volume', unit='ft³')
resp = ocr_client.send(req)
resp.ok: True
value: 649200 ft³
